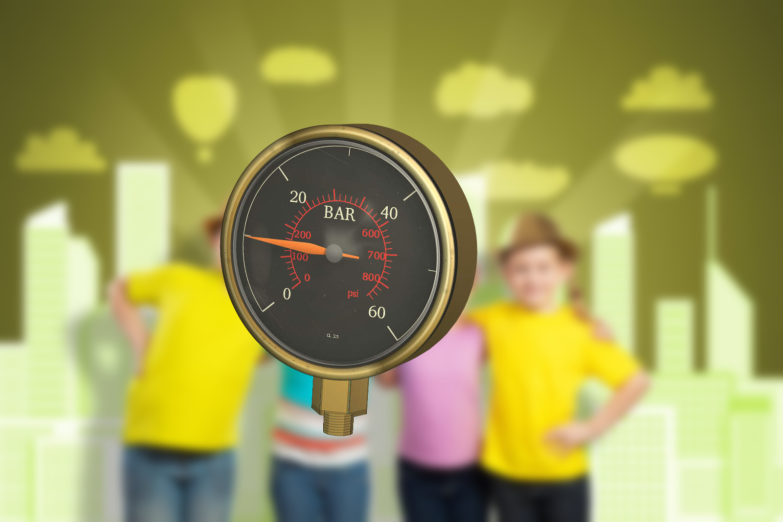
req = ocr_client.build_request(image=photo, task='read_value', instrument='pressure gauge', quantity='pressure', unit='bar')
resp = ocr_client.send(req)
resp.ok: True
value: 10 bar
